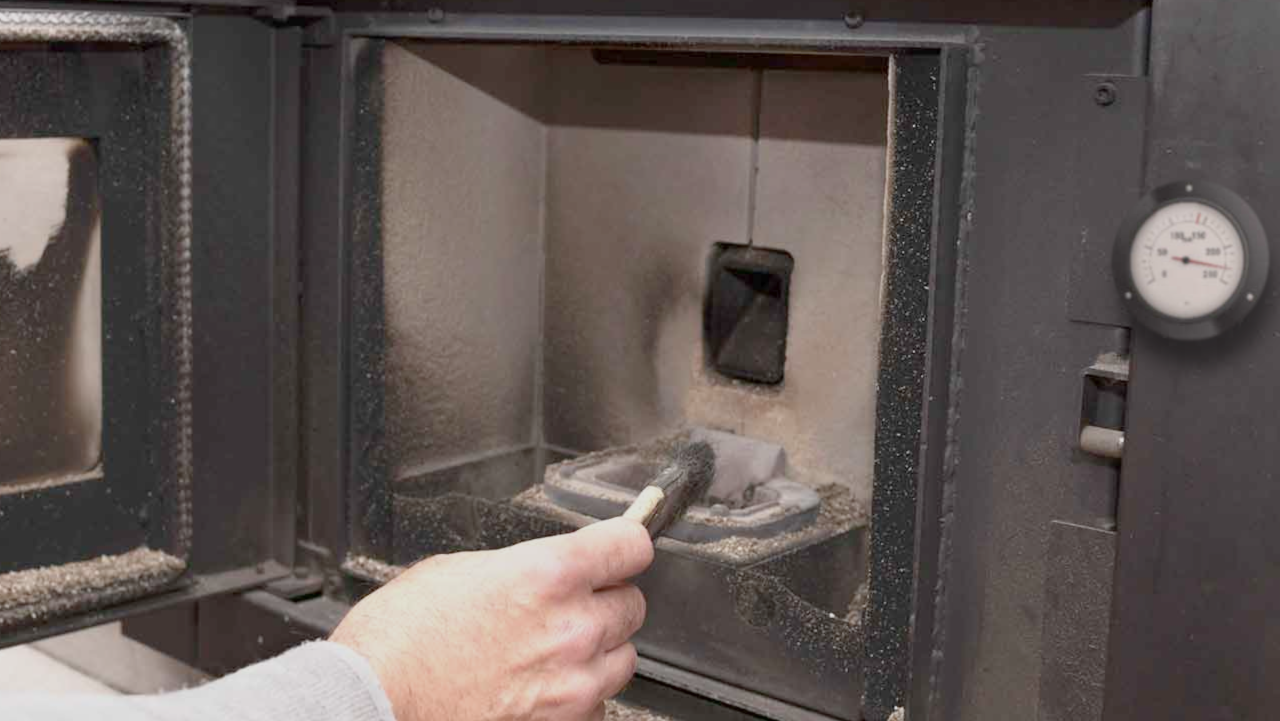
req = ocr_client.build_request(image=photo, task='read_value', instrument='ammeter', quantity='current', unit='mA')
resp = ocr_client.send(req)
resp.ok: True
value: 230 mA
